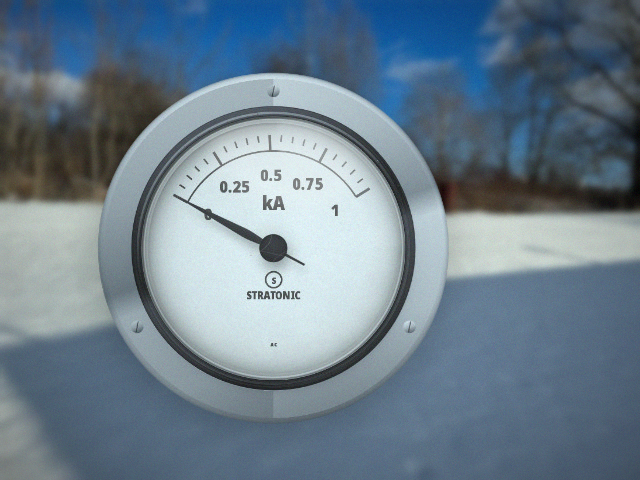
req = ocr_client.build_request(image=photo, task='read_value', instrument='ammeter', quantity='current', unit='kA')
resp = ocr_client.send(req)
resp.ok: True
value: 0 kA
